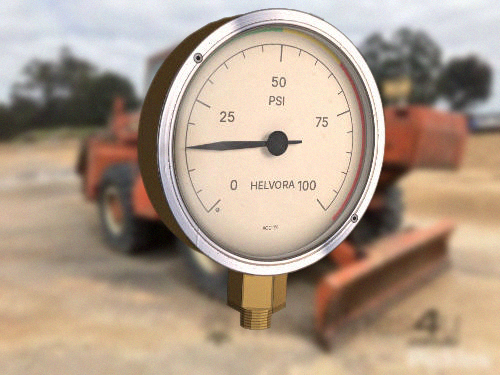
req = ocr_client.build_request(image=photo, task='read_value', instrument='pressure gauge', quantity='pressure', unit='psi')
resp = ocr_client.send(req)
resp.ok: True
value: 15 psi
